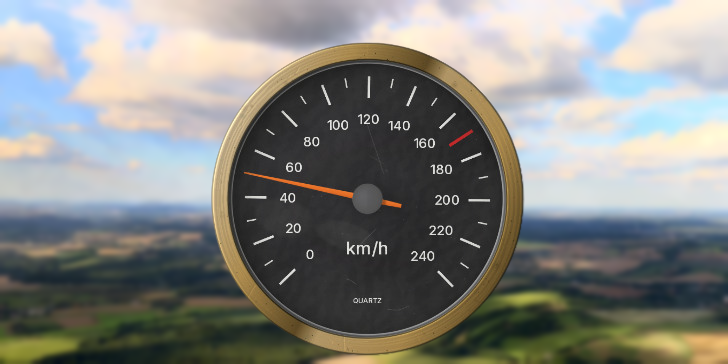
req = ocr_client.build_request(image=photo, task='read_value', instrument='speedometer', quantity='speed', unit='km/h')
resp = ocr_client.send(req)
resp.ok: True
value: 50 km/h
